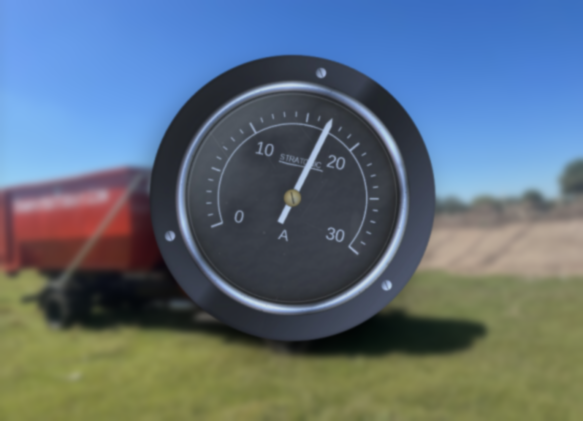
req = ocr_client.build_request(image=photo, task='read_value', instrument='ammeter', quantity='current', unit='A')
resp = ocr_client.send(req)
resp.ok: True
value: 17 A
